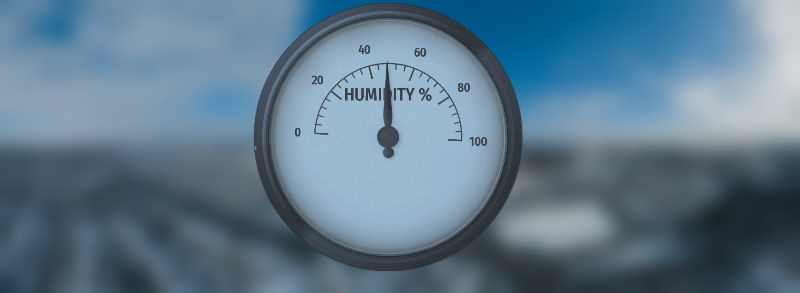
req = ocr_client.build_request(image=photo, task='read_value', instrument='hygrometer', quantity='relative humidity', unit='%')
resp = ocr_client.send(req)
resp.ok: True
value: 48 %
